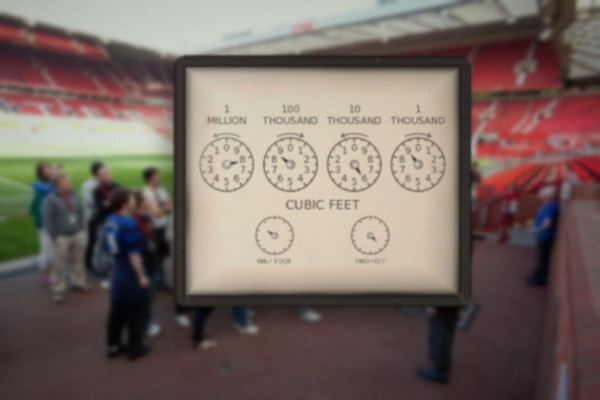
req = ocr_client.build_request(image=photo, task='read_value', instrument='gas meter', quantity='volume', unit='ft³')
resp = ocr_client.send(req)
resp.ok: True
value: 785900 ft³
